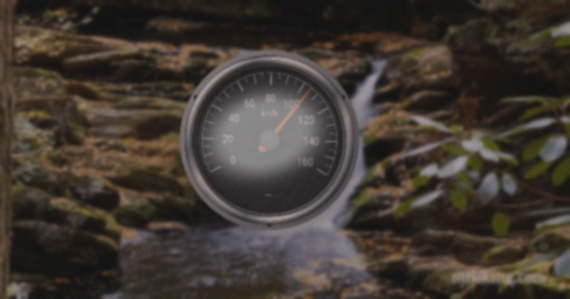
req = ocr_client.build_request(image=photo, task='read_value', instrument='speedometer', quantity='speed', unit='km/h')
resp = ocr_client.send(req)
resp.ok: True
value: 105 km/h
